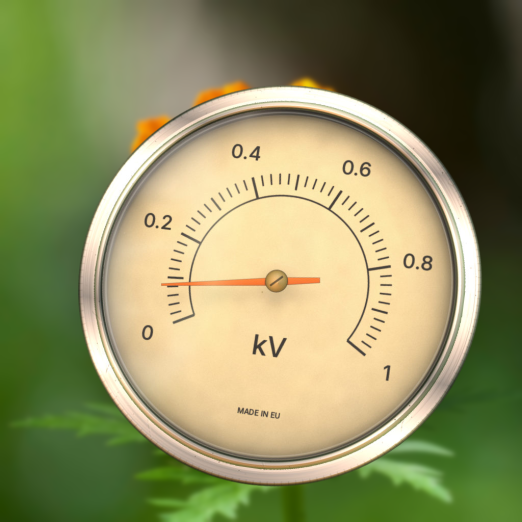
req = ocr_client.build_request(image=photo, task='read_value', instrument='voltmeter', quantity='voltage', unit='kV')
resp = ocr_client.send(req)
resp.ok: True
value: 0.08 kV
